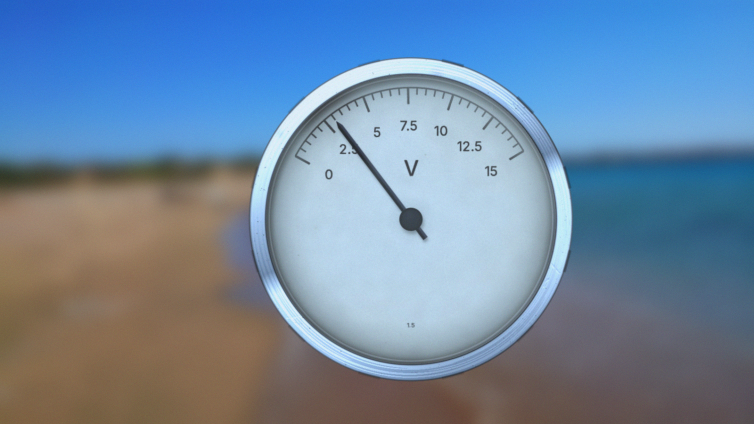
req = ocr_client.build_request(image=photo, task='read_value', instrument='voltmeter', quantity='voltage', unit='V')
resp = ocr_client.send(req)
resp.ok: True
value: 3 V
